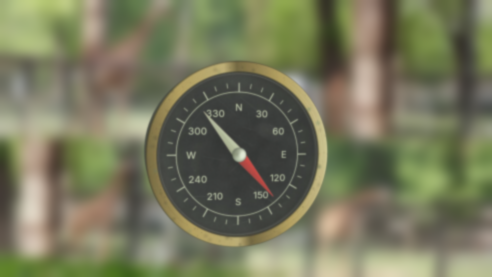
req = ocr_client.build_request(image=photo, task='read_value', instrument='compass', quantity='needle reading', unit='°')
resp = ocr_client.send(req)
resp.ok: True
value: 140 °
